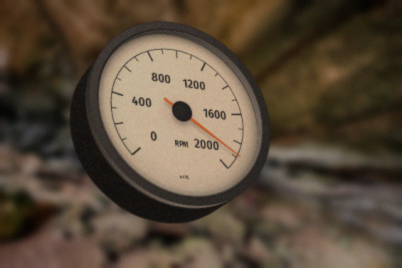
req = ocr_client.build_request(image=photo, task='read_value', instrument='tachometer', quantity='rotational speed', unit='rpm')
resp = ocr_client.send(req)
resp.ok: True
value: 1900 rpm
